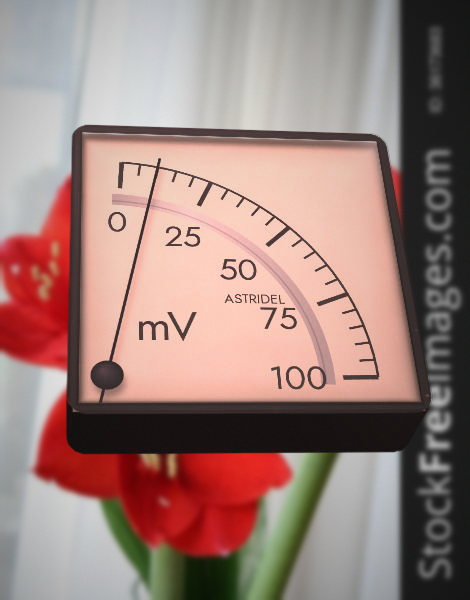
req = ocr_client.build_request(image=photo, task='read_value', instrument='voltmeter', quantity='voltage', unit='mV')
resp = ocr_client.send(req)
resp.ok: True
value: 10 mV
